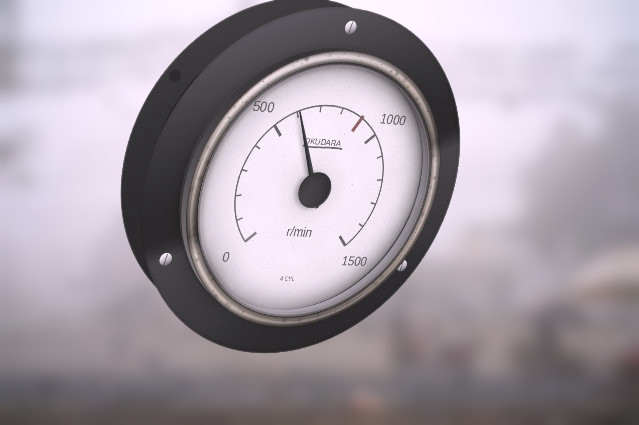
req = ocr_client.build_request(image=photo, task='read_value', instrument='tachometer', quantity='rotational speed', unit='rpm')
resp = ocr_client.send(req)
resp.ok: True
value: 600 rpm
